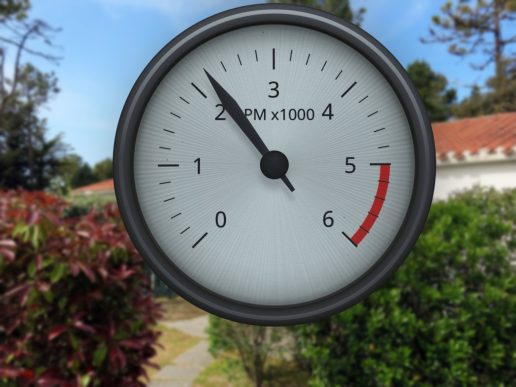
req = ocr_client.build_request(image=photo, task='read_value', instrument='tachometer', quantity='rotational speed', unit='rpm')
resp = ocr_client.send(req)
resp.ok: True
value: 2200 rpm
